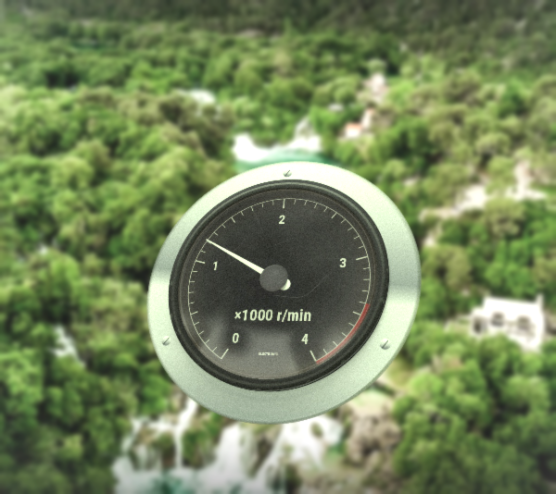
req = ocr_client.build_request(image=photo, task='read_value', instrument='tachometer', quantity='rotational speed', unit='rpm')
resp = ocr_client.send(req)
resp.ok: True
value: 1200 rpm
